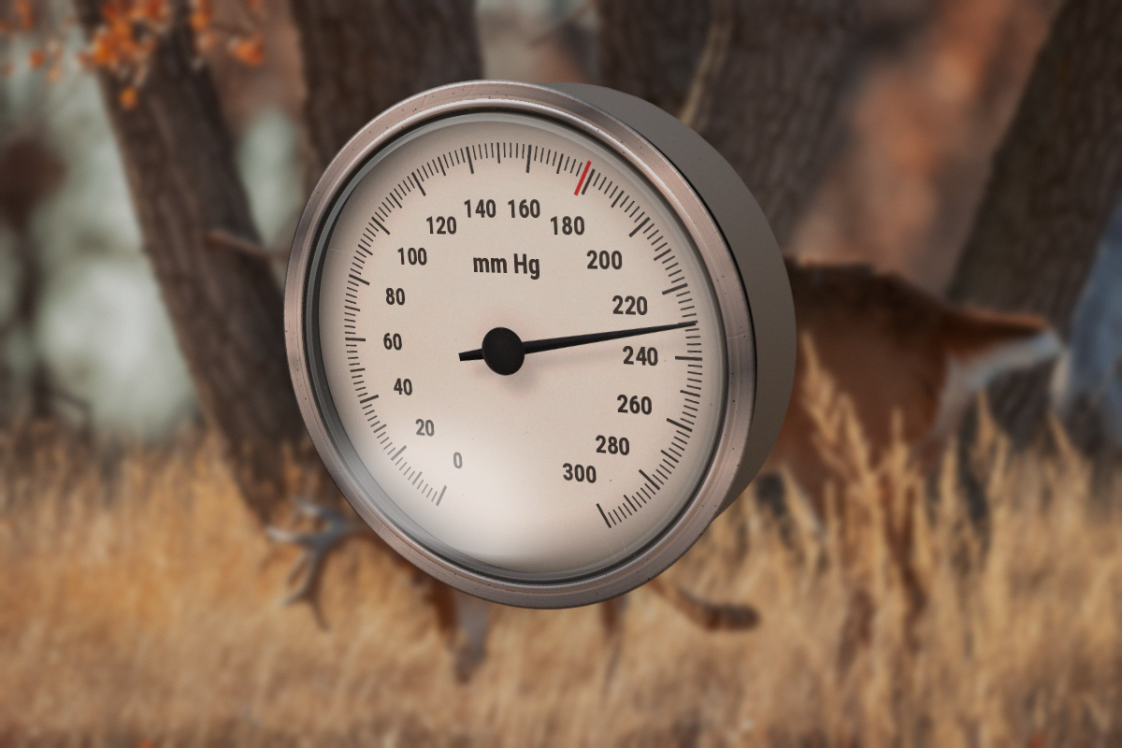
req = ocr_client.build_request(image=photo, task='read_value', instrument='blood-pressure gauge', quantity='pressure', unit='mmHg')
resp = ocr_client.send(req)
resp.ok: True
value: 230 mmHg
